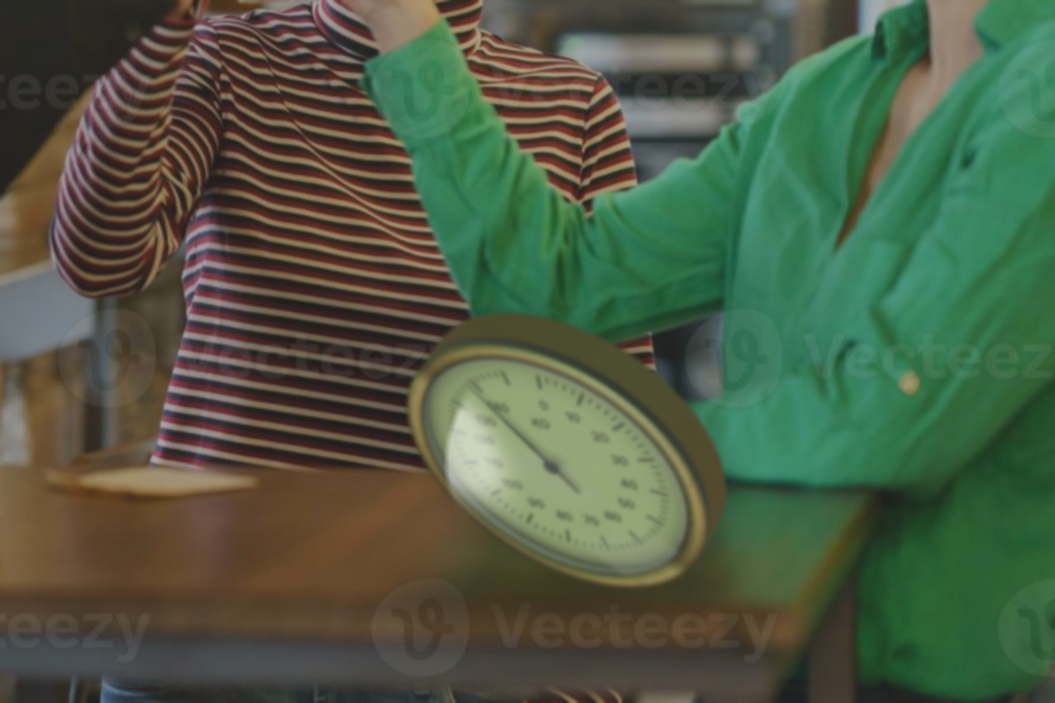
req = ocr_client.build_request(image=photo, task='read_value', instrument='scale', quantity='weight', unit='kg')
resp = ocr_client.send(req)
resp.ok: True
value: 140 kg
